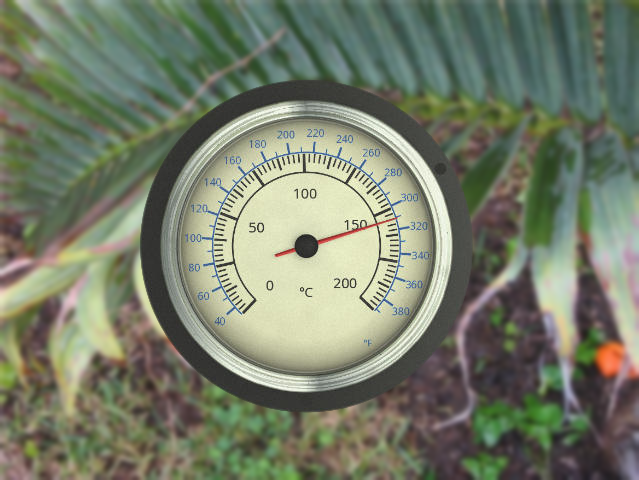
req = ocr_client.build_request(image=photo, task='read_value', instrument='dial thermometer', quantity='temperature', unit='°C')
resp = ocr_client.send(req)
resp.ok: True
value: 155 °C
